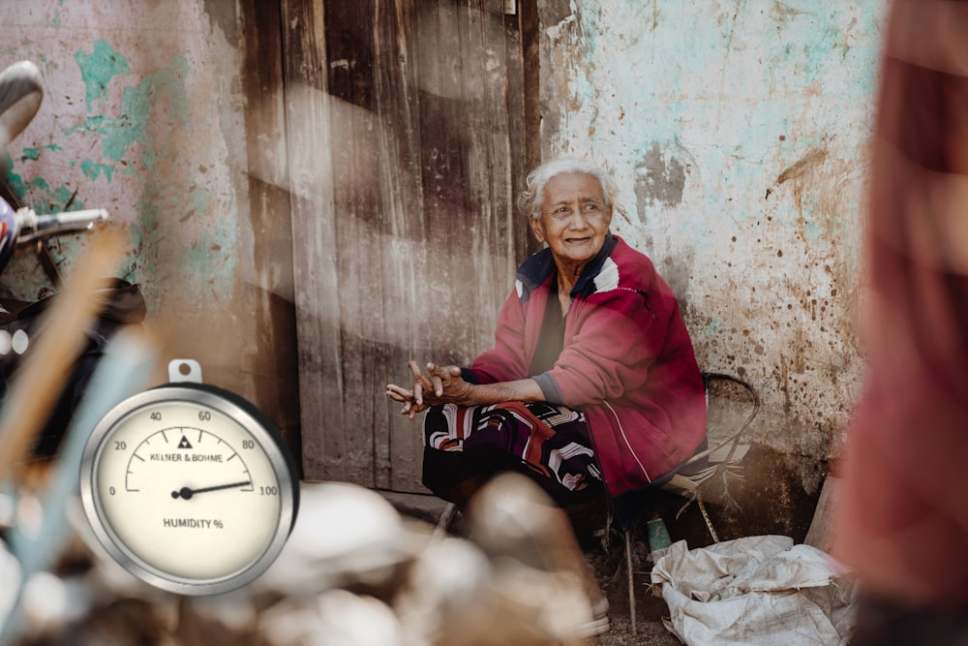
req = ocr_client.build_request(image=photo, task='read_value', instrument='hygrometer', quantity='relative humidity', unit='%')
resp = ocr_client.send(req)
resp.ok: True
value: 95 %
